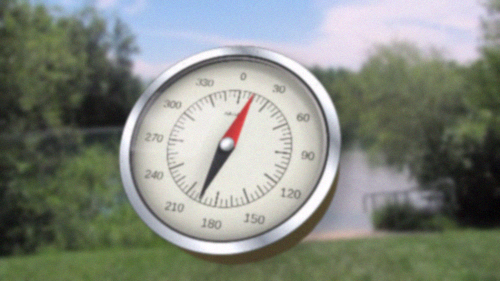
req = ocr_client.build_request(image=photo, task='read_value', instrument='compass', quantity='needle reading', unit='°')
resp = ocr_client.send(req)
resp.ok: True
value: 15 °
